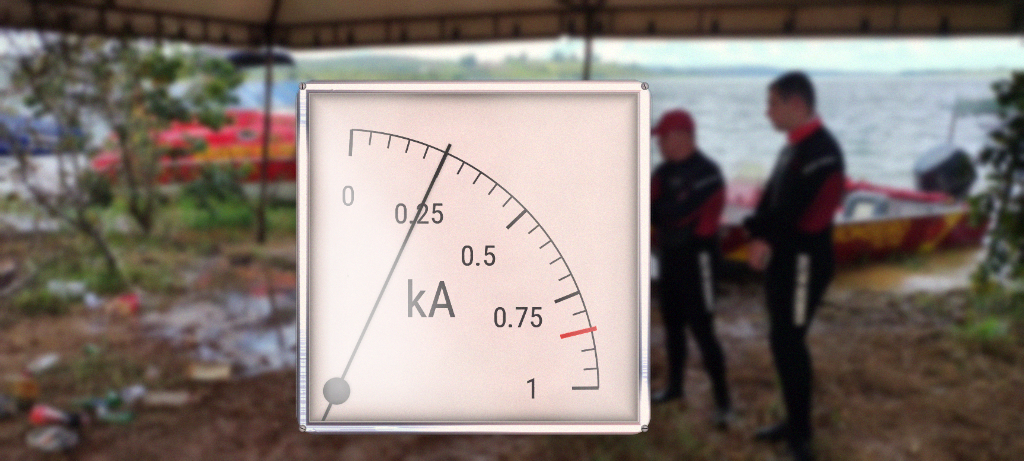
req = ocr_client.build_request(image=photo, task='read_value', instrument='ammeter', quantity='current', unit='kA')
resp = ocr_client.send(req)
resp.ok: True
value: 0.25 kA
